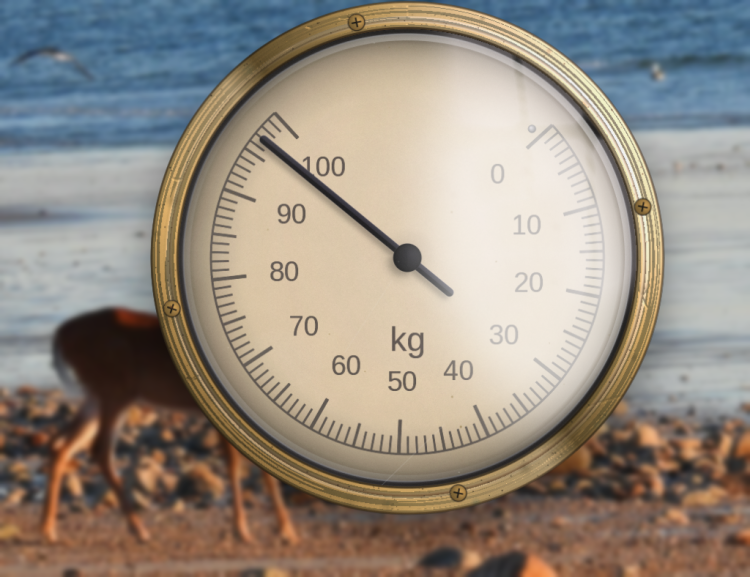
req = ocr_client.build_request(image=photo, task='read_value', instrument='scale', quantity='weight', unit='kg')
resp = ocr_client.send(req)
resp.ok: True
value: 97 kg
